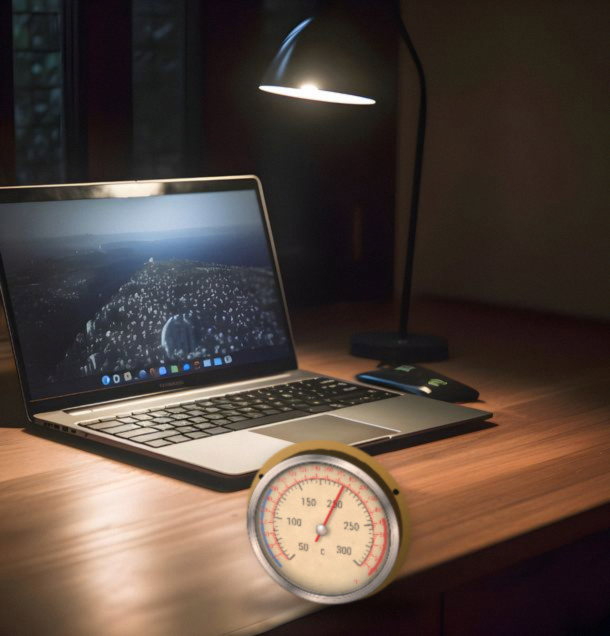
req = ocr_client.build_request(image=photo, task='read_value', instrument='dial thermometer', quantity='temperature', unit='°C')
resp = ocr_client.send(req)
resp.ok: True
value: 200 °C
